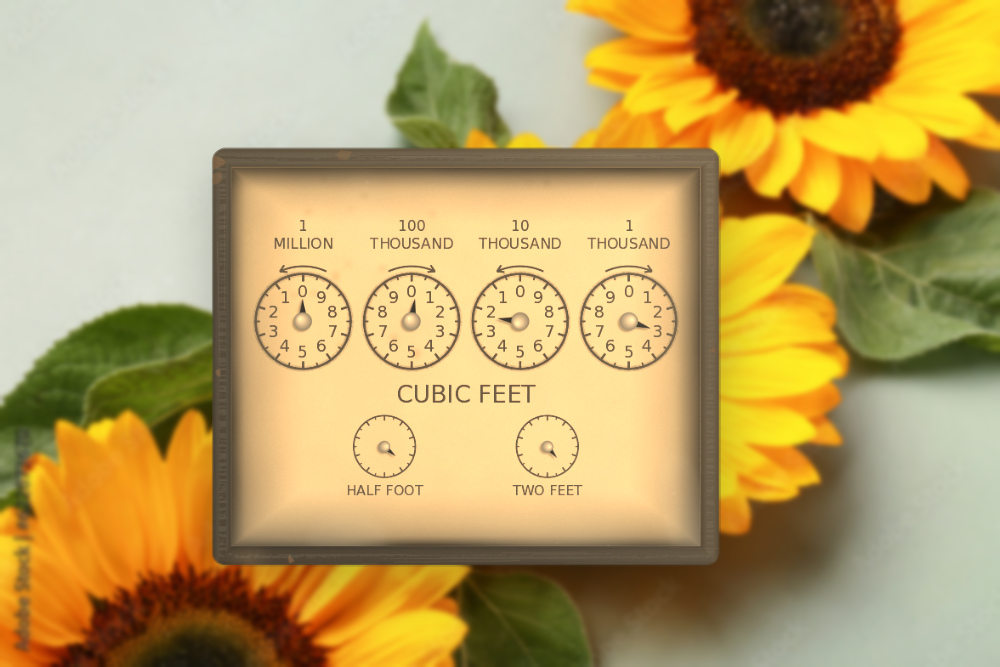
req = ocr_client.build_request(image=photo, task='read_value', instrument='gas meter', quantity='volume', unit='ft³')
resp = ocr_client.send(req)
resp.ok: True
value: 2300 ft³
